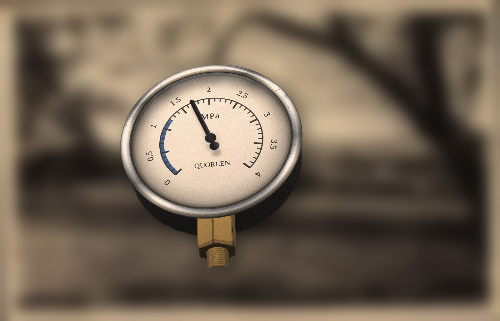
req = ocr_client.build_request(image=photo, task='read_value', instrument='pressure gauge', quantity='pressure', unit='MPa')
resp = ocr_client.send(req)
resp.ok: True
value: 1.7 MPa
